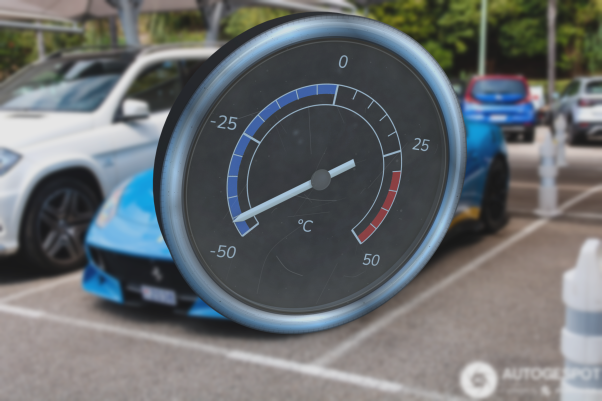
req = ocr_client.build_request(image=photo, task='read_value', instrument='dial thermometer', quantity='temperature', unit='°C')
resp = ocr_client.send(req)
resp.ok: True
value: -45 °C
